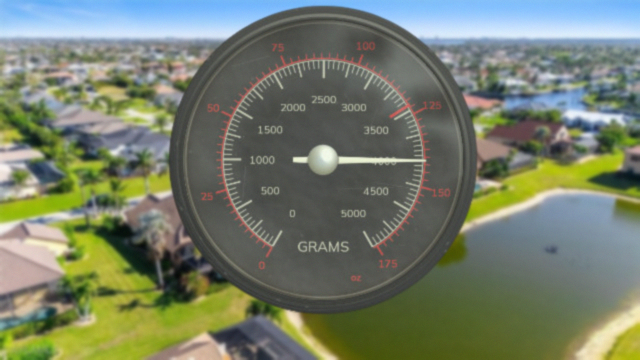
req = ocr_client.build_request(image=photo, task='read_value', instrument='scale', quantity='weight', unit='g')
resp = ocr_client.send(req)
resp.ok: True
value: 4000 g
